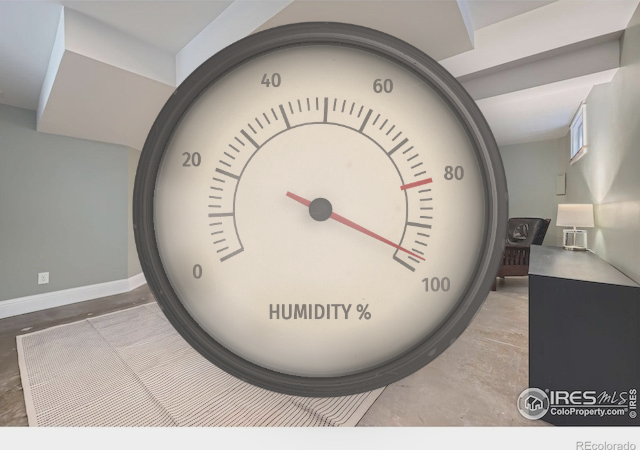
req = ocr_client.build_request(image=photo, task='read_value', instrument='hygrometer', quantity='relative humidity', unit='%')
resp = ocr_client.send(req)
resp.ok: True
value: 97 %
